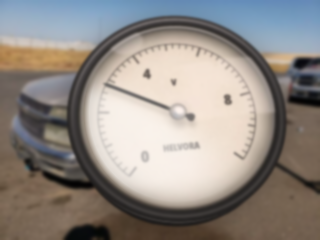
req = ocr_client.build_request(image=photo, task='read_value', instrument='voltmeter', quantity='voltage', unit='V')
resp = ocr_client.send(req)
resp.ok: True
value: 2.8 V
